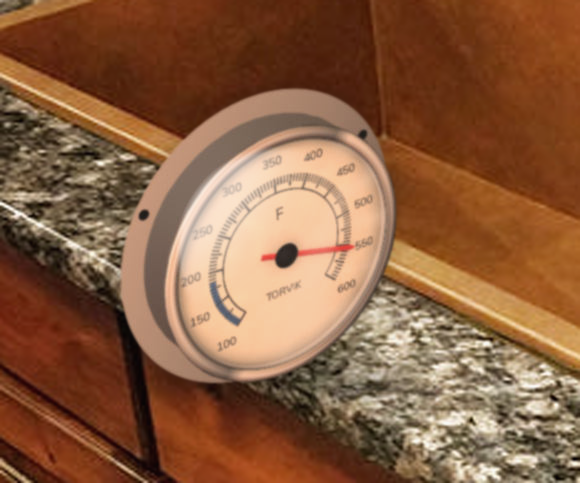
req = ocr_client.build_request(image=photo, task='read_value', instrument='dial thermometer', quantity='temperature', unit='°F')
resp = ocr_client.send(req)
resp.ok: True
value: 550 °F
